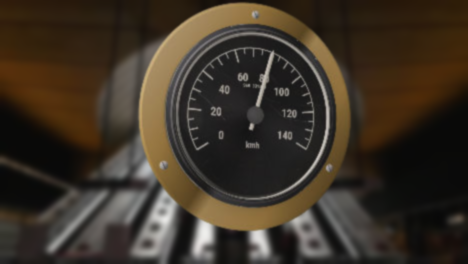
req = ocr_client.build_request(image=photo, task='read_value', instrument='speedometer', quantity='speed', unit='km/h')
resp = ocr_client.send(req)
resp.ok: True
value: 80 km/h
